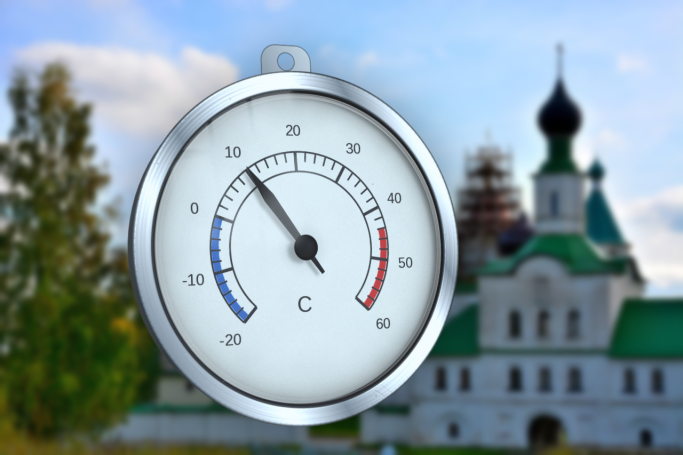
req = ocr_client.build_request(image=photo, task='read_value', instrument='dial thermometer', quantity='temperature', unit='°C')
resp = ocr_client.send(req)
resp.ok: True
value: 10 °C
